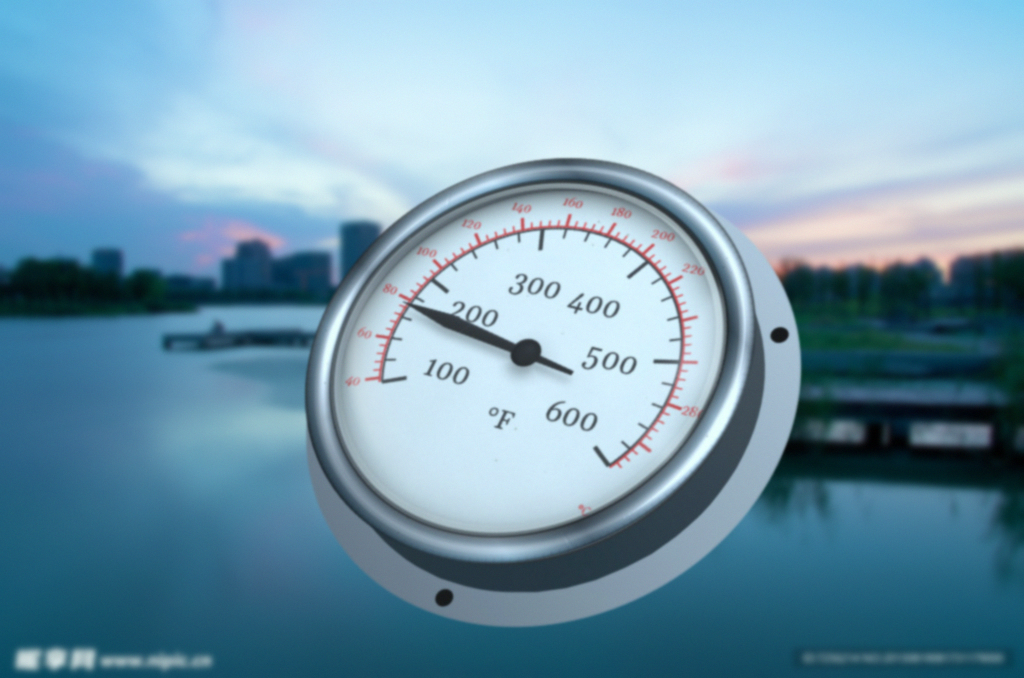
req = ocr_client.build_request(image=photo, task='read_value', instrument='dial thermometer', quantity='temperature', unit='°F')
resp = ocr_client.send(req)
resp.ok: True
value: 170 °F
